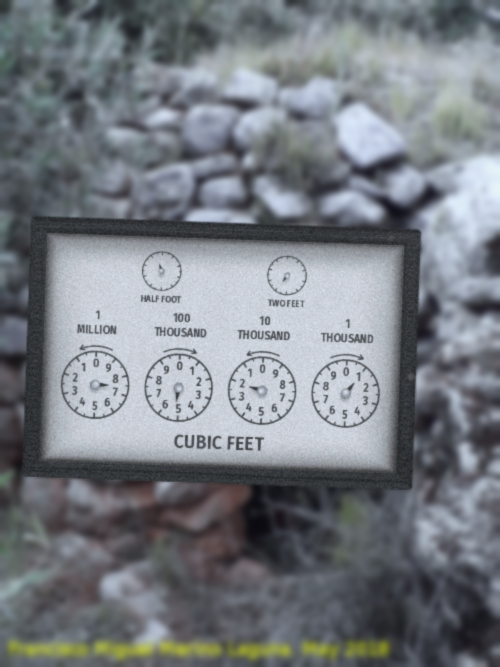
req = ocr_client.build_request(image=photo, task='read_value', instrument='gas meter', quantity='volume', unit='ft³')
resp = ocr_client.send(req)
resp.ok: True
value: 752100 ft³
